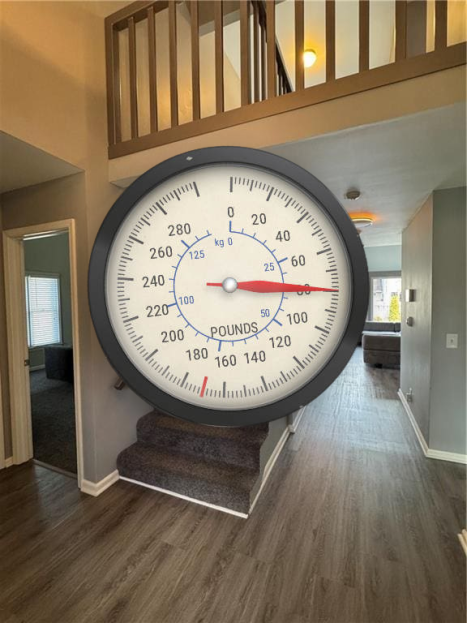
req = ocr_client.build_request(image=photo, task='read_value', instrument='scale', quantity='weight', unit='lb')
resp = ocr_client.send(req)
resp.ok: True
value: 80 lb
